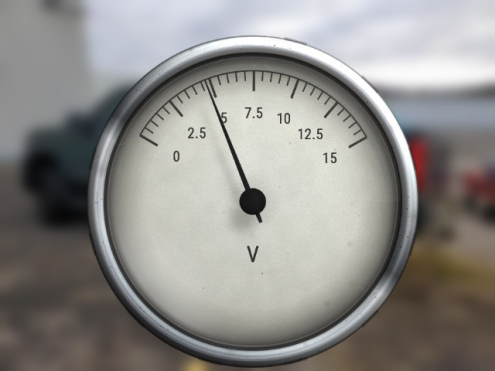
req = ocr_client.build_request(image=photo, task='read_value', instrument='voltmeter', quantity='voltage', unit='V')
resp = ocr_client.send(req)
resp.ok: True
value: 4.75 V
